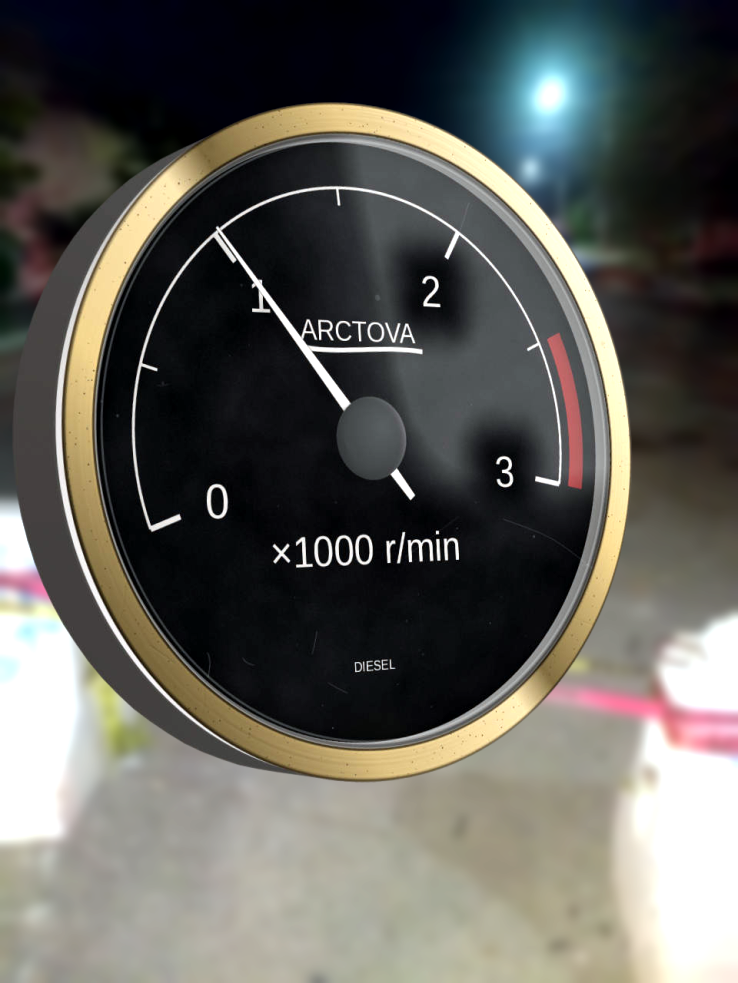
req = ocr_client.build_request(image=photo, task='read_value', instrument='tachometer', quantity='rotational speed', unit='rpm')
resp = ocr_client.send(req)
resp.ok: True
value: 1000 rpm
